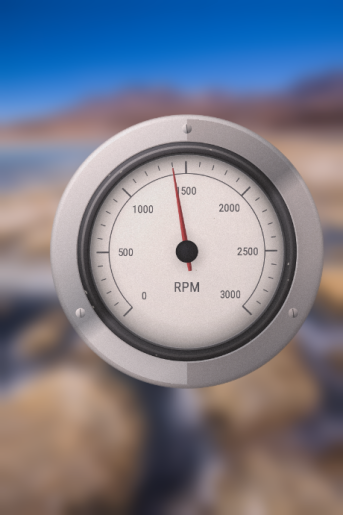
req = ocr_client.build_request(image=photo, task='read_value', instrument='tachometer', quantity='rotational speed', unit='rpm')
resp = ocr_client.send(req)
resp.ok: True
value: 1400 rpm
